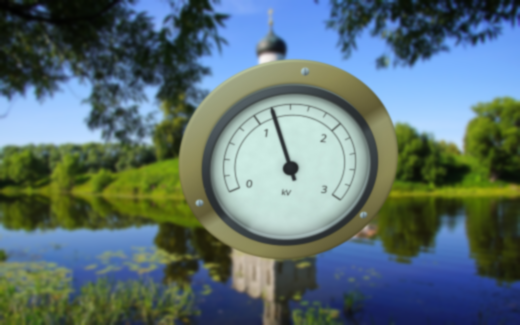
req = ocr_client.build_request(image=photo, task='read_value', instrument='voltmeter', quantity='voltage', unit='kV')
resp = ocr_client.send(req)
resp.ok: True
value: 1.2 kV
